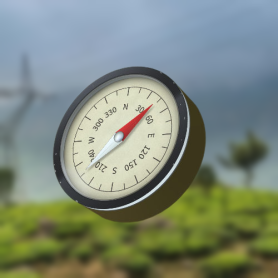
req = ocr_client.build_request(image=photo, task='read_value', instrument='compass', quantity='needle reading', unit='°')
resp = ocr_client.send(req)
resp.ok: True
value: 45 °
